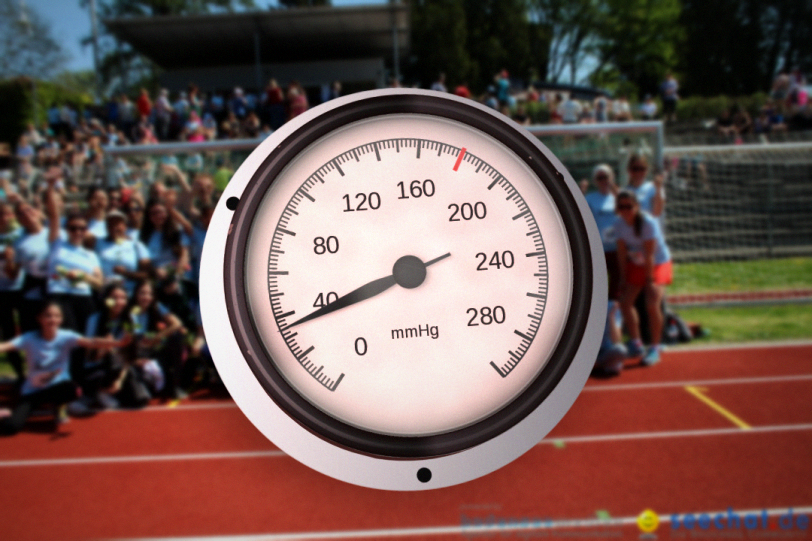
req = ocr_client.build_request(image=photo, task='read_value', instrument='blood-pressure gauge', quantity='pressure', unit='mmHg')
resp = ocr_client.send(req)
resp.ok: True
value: 34 mmHg
